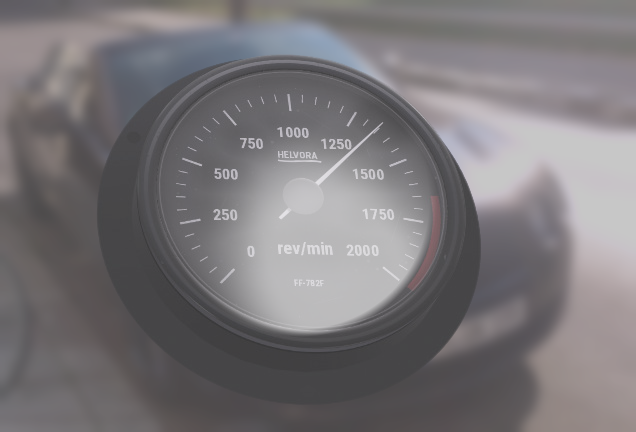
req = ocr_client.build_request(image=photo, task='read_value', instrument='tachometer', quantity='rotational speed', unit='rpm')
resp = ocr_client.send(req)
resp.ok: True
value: 1350 rpm
